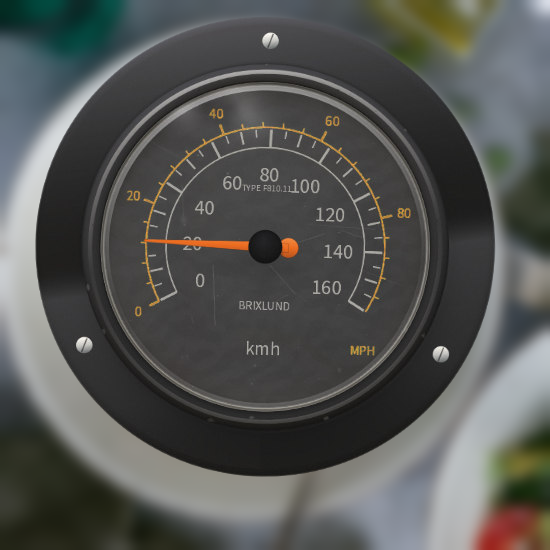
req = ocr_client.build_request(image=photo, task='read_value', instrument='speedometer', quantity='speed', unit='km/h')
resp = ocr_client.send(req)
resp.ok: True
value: 20 km/h
